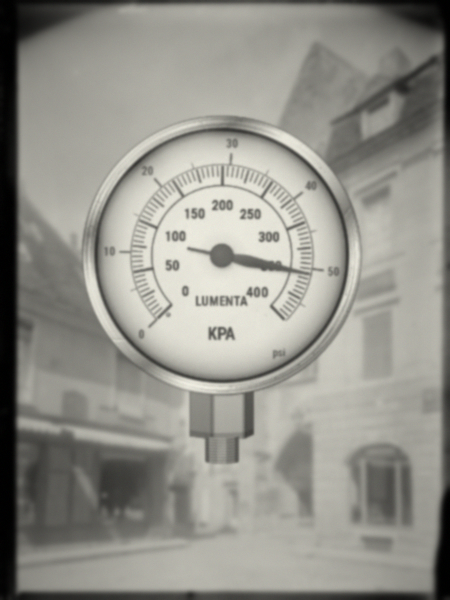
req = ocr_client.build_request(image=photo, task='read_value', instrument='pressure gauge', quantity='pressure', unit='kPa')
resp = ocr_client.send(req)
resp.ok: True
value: 350 kPa
